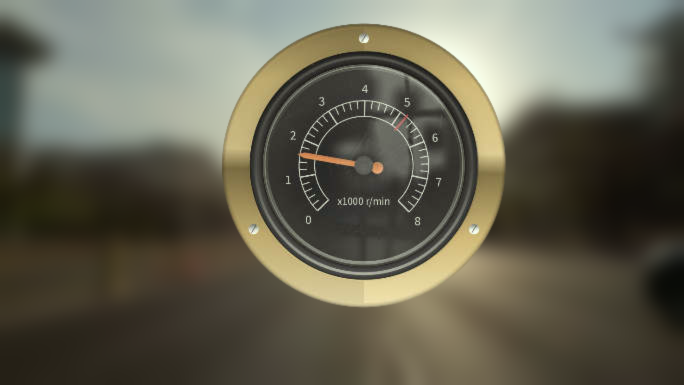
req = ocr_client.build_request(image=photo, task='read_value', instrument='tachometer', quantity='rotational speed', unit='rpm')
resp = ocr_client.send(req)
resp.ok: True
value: 1600 rpm
